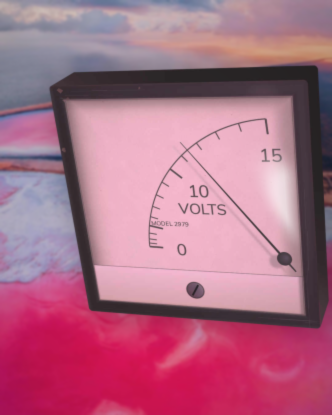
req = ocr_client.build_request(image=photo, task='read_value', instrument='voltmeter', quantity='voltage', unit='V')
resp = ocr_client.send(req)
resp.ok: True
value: 11.5 V
